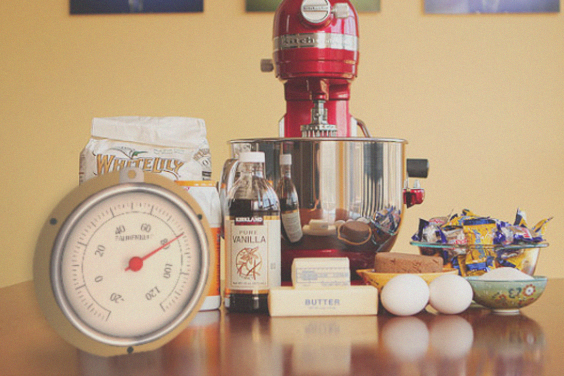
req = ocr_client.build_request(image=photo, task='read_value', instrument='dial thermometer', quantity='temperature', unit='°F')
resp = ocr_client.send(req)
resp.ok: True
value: 80 °F
